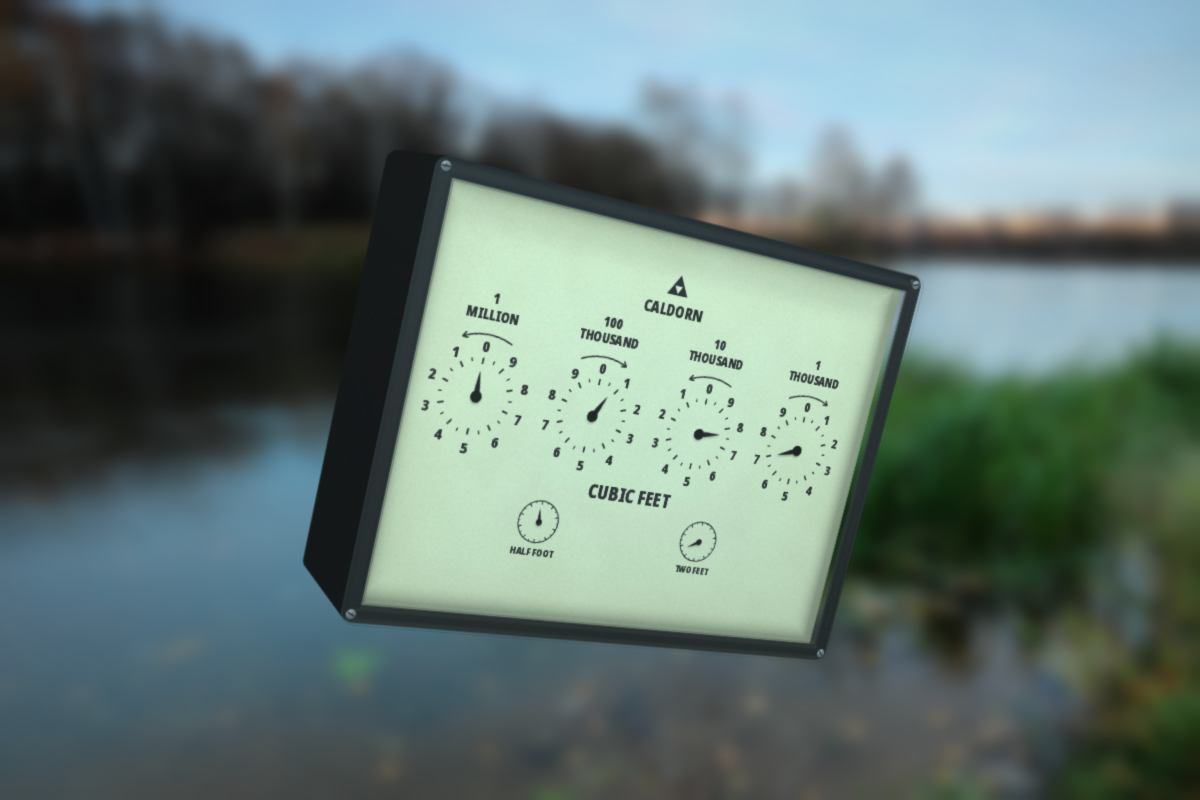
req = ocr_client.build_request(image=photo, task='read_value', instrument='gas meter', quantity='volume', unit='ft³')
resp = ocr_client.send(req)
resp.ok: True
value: 7700 ft³
